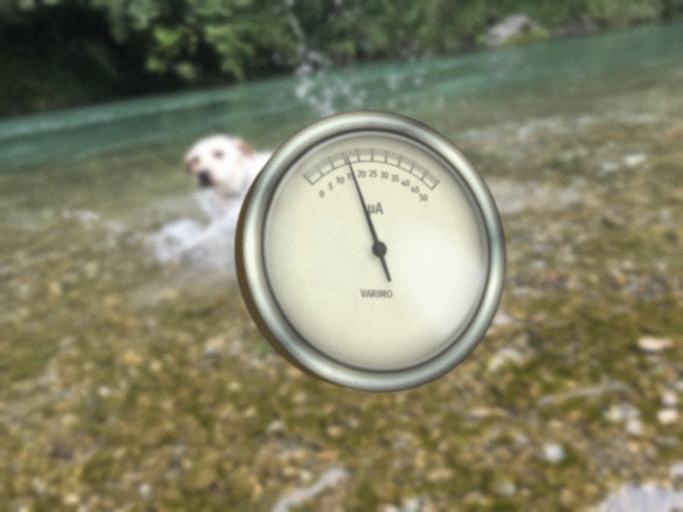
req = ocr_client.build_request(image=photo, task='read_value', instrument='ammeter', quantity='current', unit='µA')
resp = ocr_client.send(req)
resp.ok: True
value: 15 µA
